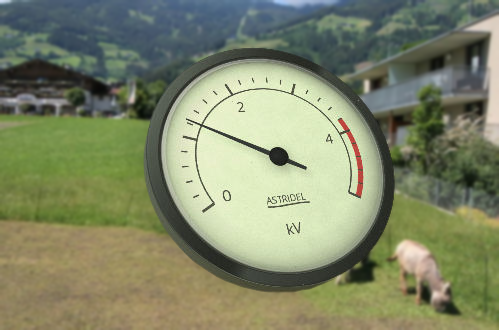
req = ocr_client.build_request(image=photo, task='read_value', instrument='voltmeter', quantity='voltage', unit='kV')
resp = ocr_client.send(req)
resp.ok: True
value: 1.2 kV
